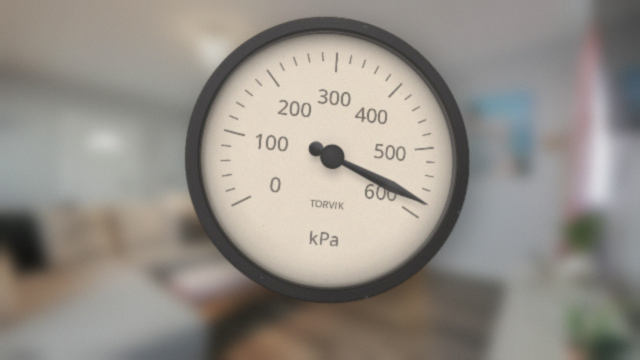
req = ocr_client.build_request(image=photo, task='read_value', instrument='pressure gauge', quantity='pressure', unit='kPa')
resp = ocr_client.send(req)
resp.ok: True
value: 580 kPa
